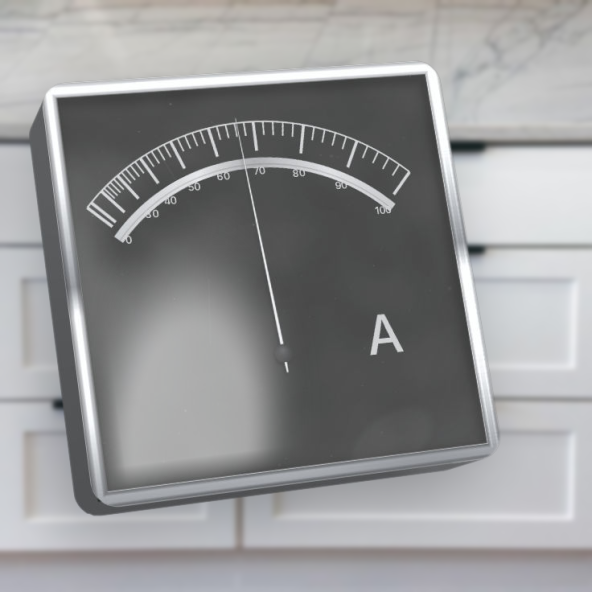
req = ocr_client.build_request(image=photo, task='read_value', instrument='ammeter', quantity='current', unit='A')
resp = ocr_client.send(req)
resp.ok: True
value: 66 A
